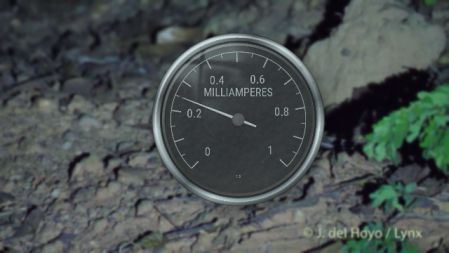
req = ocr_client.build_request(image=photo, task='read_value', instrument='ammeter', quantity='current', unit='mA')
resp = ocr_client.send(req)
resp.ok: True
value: 0.25 mA
